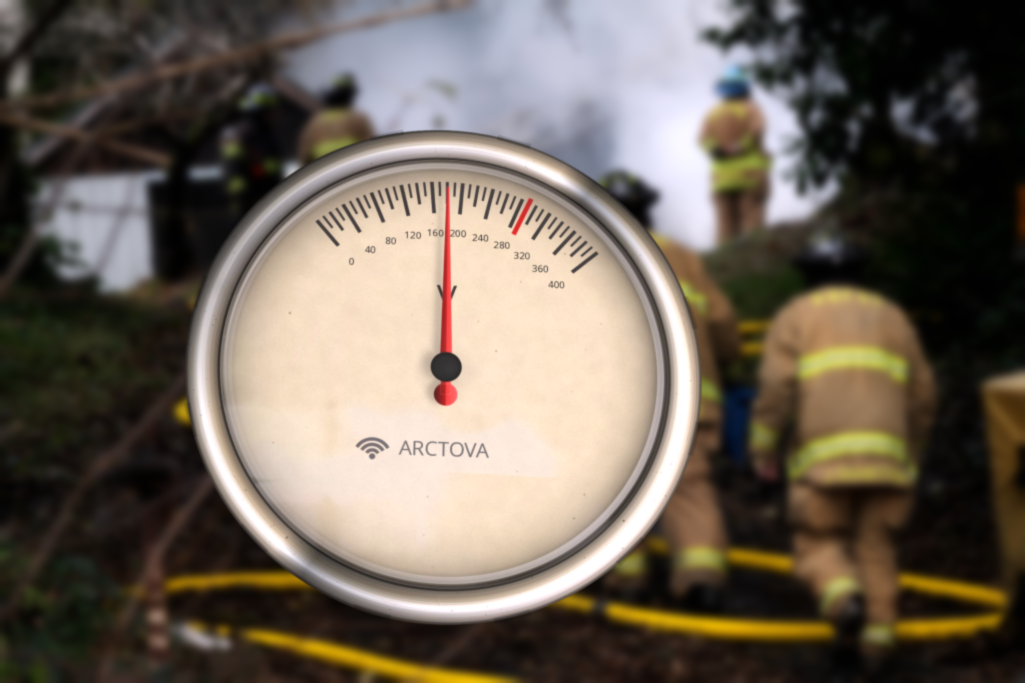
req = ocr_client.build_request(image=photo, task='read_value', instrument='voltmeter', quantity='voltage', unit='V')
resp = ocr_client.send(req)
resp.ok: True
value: 180 V
